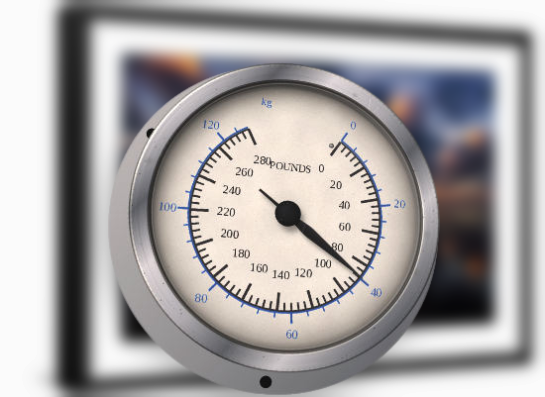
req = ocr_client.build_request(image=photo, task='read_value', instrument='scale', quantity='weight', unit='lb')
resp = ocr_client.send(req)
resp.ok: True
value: 88 lb
